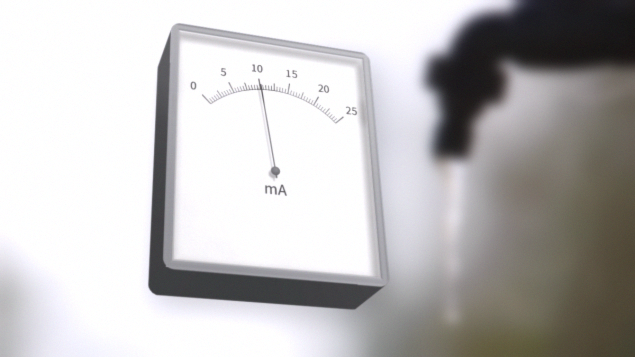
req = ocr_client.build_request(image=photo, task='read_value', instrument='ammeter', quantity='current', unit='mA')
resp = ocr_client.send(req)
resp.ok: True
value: 10 mA
